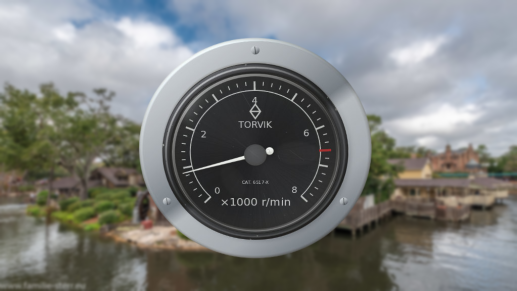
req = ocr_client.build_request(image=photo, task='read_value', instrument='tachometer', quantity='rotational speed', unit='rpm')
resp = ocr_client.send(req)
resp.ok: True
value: 900 rpm
